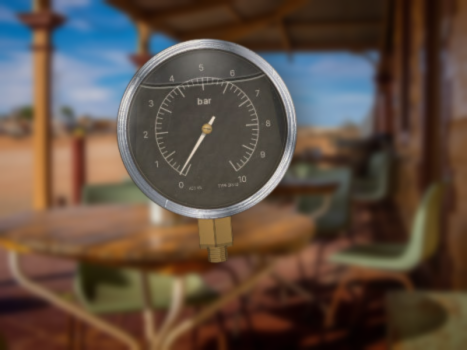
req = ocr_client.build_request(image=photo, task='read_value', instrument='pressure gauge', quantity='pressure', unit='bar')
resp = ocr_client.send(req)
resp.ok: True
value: 0.2 bar
